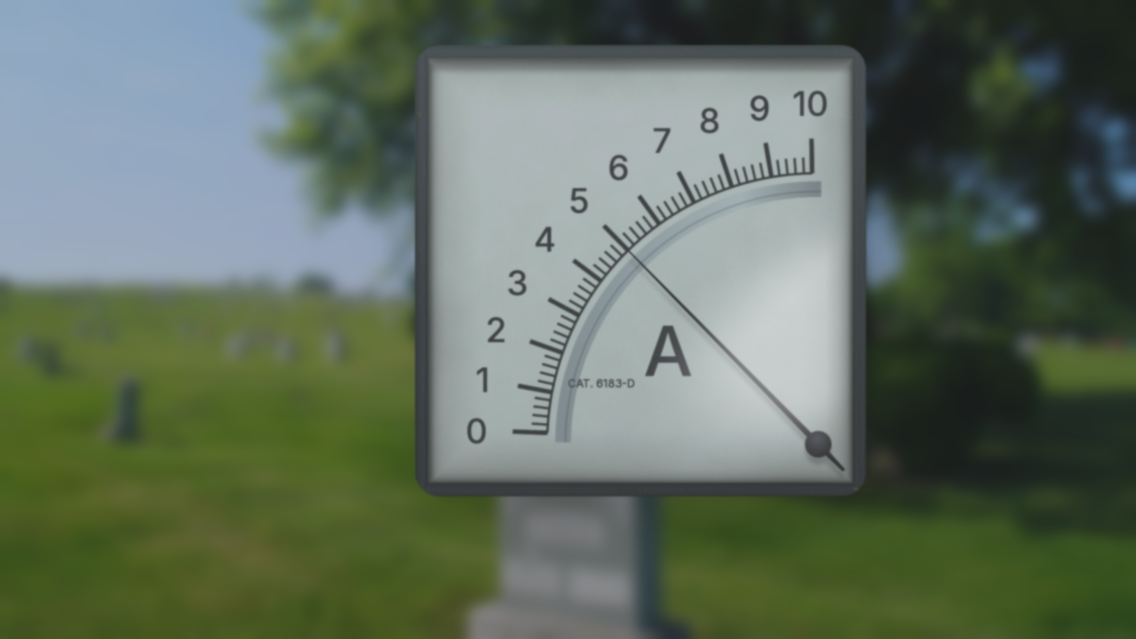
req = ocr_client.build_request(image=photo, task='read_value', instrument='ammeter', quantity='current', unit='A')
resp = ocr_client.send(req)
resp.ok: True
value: 5 A
